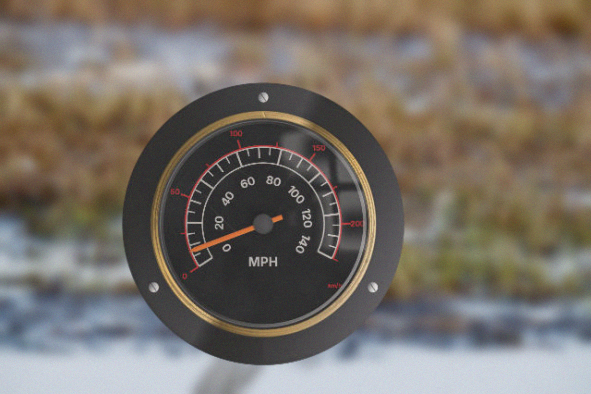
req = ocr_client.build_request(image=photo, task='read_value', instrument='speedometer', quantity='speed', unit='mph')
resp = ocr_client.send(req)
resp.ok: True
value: 7.5 mph
